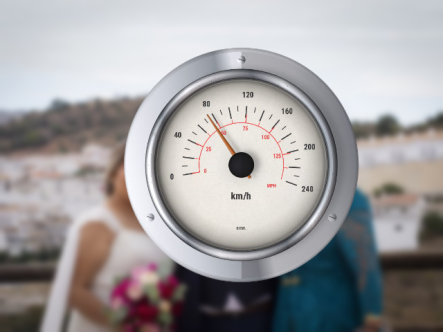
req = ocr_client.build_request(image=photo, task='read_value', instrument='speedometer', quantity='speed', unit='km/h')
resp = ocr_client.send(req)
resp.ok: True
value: 75 km/h
